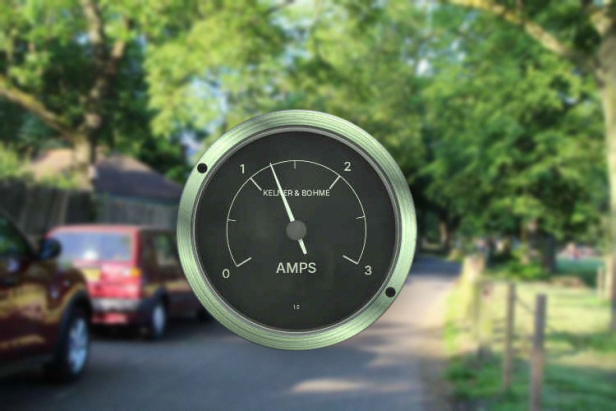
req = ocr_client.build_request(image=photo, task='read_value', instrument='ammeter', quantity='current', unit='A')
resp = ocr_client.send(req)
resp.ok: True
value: 1.25 A
